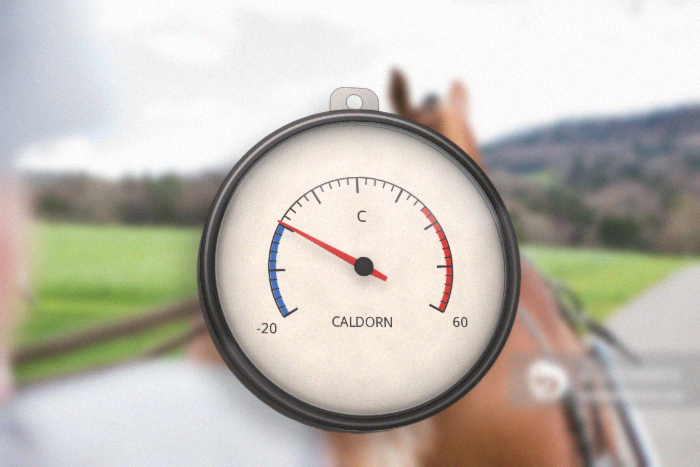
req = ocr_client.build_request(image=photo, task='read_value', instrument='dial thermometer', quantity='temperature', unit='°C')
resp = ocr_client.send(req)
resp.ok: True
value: 0 °C
